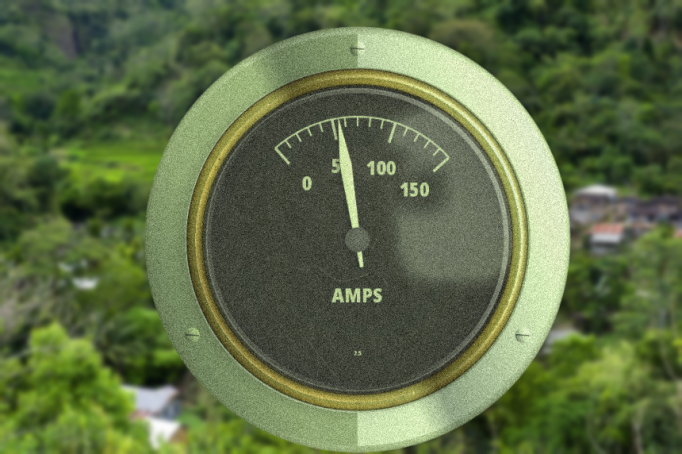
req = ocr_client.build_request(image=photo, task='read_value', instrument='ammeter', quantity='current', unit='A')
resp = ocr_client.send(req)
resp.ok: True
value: 55 A
